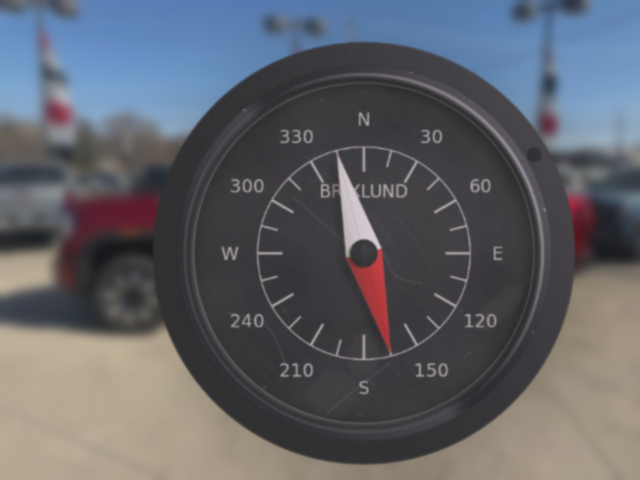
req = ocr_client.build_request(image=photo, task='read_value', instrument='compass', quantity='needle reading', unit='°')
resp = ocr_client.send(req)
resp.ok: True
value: 165 °
